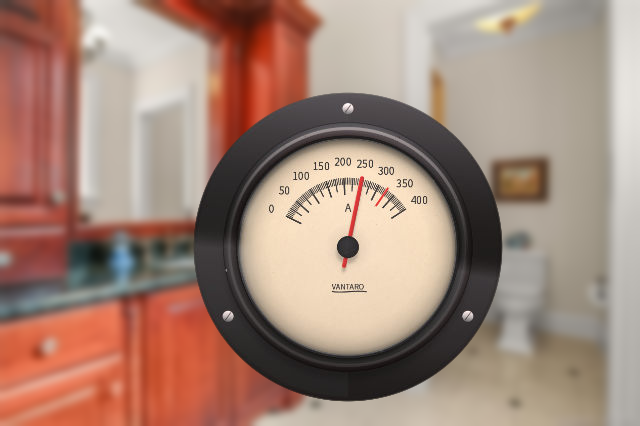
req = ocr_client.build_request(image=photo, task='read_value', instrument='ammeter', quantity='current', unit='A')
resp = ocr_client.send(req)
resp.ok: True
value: 250 A
